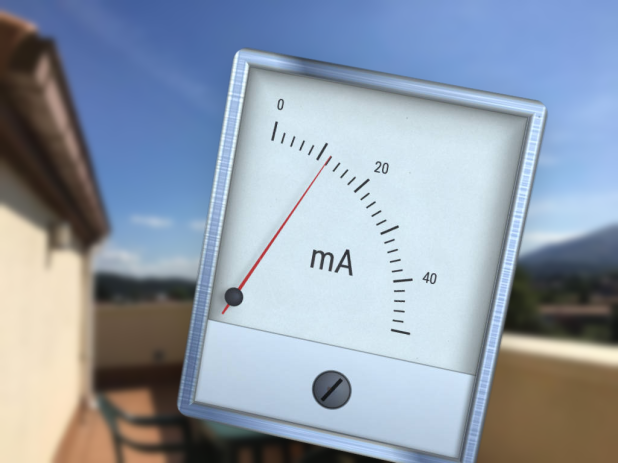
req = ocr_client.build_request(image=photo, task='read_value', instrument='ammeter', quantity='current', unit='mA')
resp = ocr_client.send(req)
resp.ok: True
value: 12 mA
